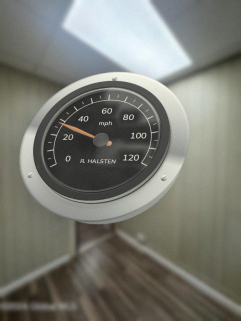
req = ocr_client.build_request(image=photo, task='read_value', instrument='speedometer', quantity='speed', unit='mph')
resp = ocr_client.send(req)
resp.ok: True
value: 27.5 mph
